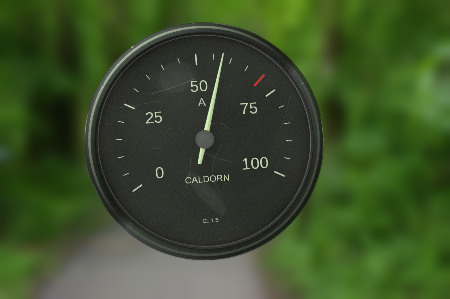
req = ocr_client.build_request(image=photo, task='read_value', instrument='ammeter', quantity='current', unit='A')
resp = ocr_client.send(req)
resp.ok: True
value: 57.5 A
